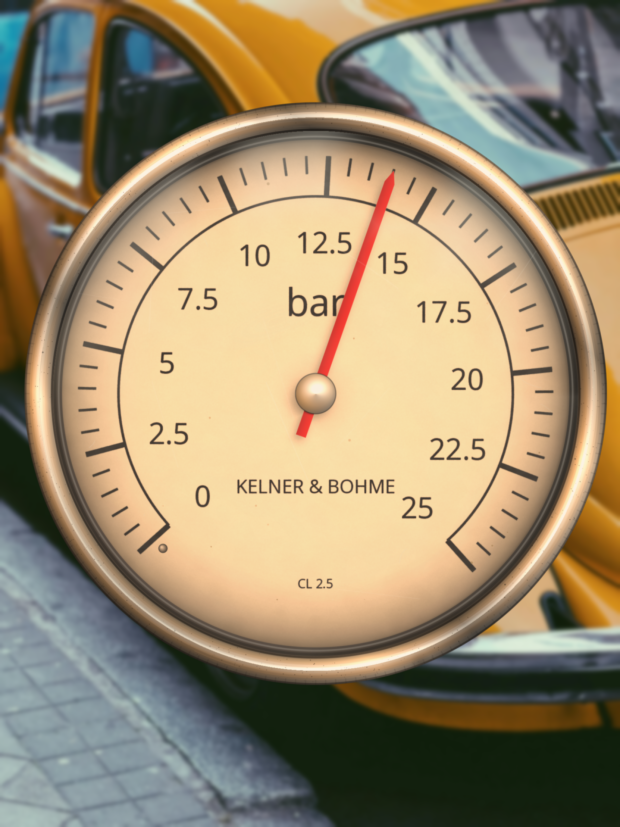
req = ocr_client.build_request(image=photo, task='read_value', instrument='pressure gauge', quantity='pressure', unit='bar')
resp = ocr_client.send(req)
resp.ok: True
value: 14 bar
